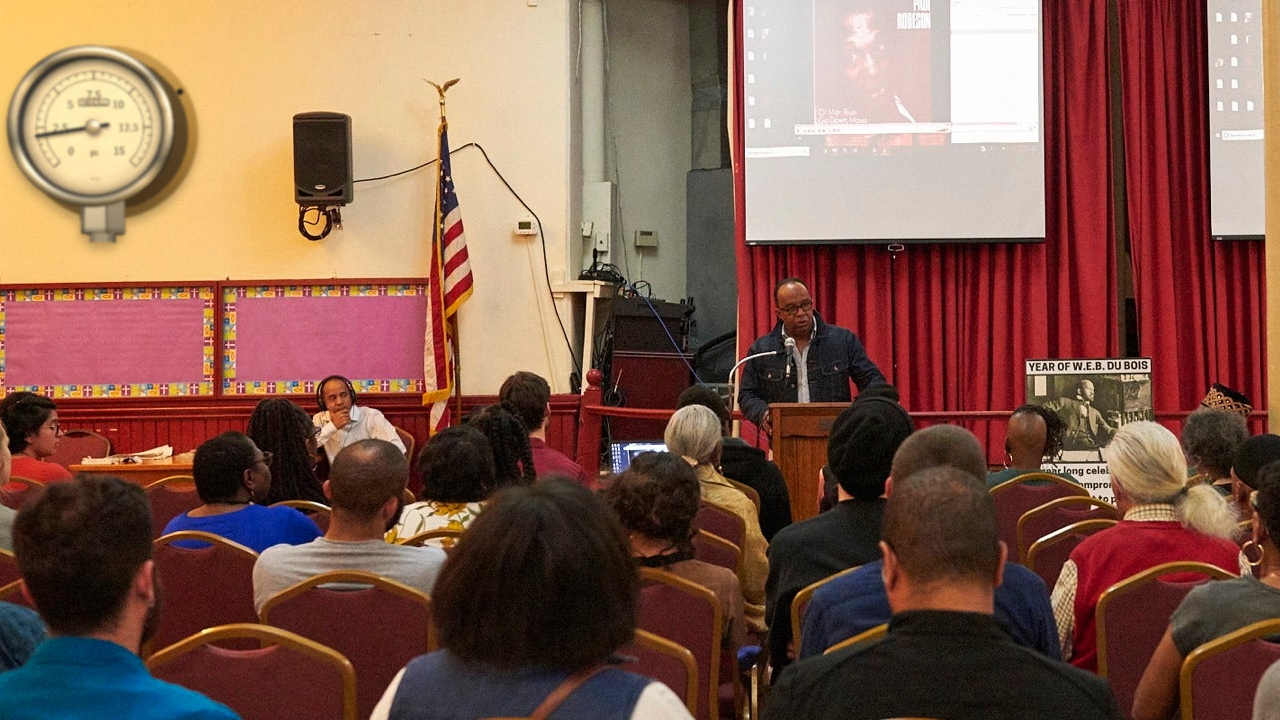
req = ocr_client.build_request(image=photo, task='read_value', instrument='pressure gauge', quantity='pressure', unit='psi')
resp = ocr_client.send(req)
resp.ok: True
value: 2 psi
